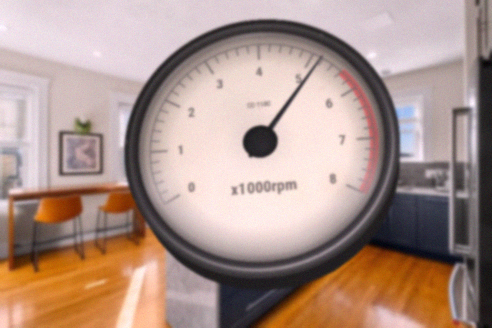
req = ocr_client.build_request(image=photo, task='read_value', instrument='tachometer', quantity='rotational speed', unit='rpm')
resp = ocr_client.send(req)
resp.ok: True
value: 5200 rpm
